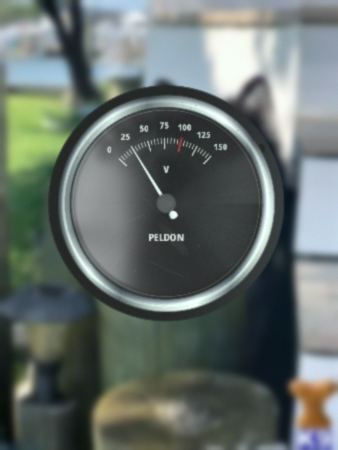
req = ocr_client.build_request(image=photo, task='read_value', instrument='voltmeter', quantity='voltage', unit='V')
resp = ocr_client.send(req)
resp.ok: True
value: 25 V
